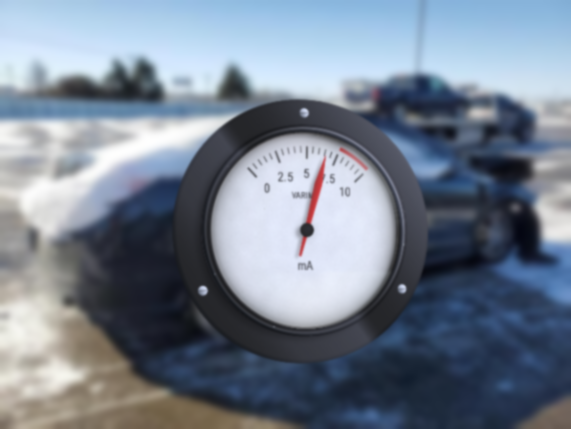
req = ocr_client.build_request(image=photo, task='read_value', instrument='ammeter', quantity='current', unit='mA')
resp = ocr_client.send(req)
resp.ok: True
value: 6.5 mA
